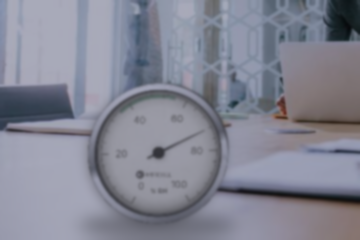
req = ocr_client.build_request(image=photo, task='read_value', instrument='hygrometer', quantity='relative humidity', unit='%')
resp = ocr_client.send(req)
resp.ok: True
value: 72 %
